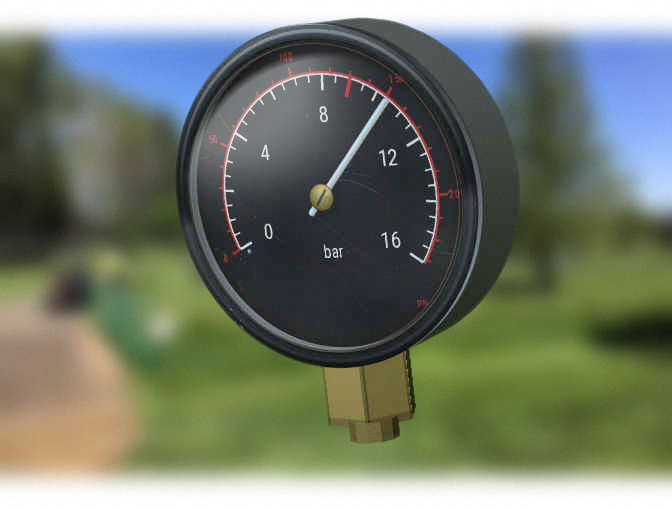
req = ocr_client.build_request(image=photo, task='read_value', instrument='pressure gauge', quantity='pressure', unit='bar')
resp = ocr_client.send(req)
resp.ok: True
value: 10.5 bar
